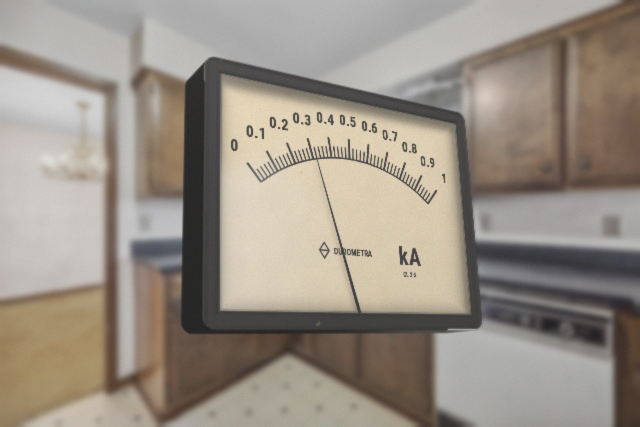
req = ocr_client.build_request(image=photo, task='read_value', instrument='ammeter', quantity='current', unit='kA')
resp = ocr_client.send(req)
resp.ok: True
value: 0.3 kA
